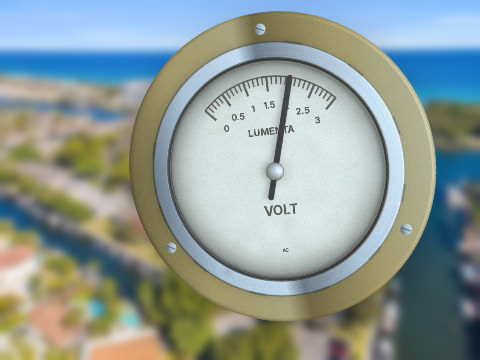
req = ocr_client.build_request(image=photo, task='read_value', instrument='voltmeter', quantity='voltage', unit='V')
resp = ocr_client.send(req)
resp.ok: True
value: 2 V
